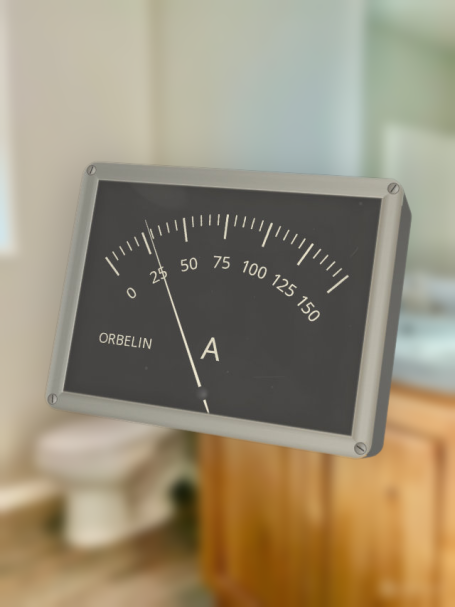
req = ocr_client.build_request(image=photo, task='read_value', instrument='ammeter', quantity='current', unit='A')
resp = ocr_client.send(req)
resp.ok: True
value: 30 A
